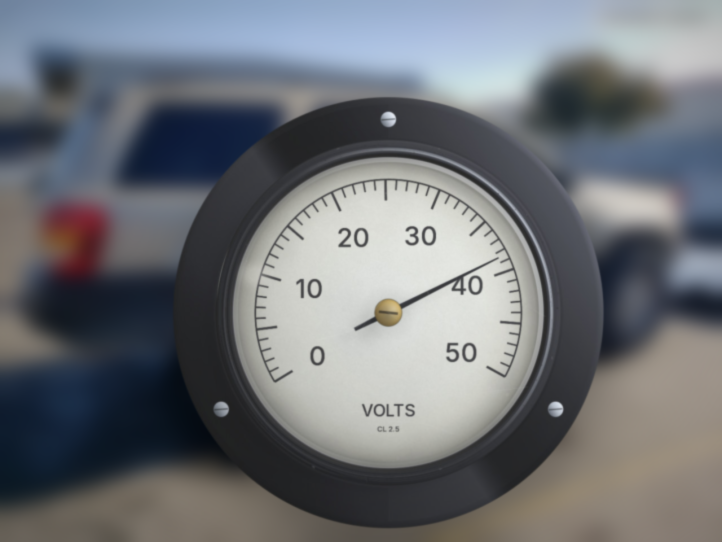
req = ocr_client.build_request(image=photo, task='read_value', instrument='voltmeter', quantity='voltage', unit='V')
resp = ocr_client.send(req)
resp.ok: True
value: 38.5 V
